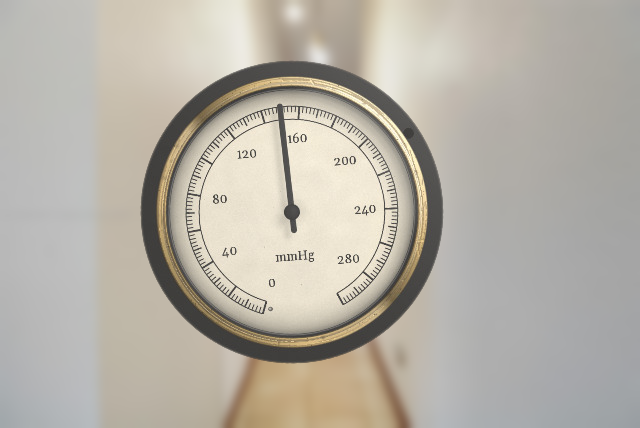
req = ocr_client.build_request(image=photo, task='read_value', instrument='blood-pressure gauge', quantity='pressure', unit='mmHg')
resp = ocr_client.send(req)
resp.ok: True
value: 150 mmHg
